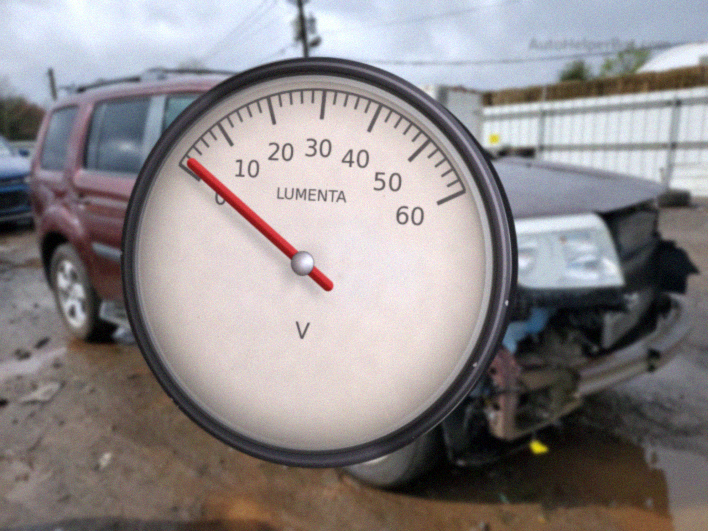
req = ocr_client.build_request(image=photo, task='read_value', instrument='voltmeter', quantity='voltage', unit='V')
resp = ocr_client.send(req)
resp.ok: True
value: 2 V
